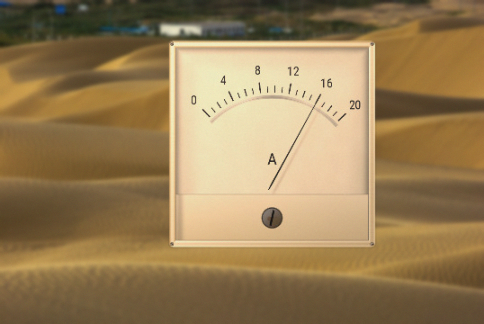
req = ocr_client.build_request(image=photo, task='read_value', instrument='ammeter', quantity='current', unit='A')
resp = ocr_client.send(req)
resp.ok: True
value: 16 A
